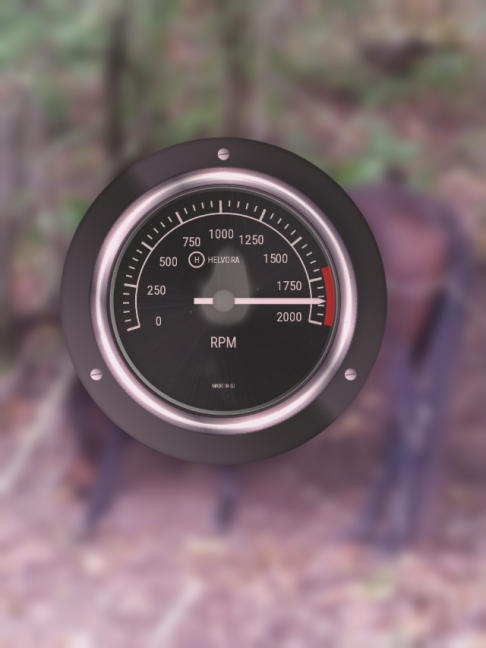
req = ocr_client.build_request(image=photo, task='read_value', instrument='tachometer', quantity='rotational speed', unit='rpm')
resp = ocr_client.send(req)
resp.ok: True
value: 1875 rpm
